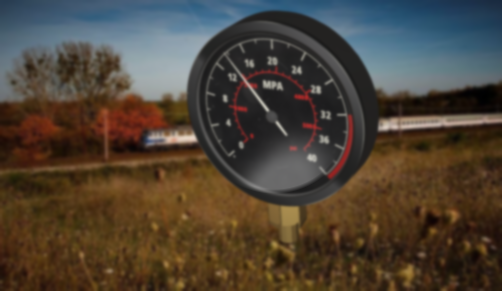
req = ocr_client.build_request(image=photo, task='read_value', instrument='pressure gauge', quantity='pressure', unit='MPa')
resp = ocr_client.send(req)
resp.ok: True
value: 14 MPa
